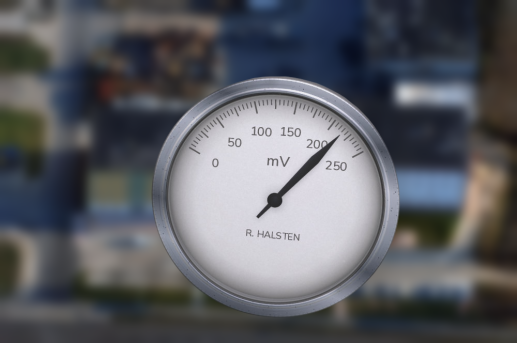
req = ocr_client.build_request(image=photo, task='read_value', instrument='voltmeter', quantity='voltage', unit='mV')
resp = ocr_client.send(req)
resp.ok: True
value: 215 mV
